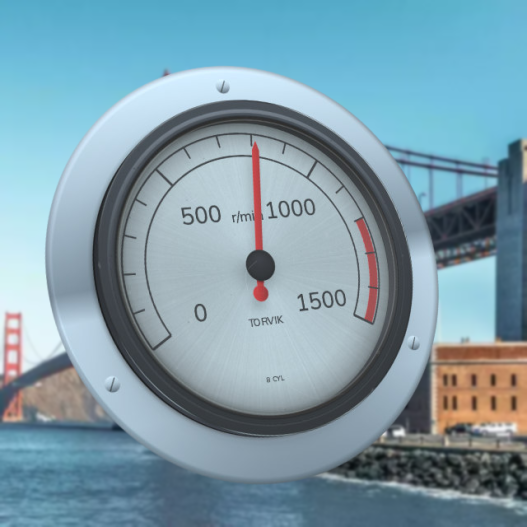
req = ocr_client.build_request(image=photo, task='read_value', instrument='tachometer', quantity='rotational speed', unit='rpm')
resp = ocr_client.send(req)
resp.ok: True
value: 800 rpm
